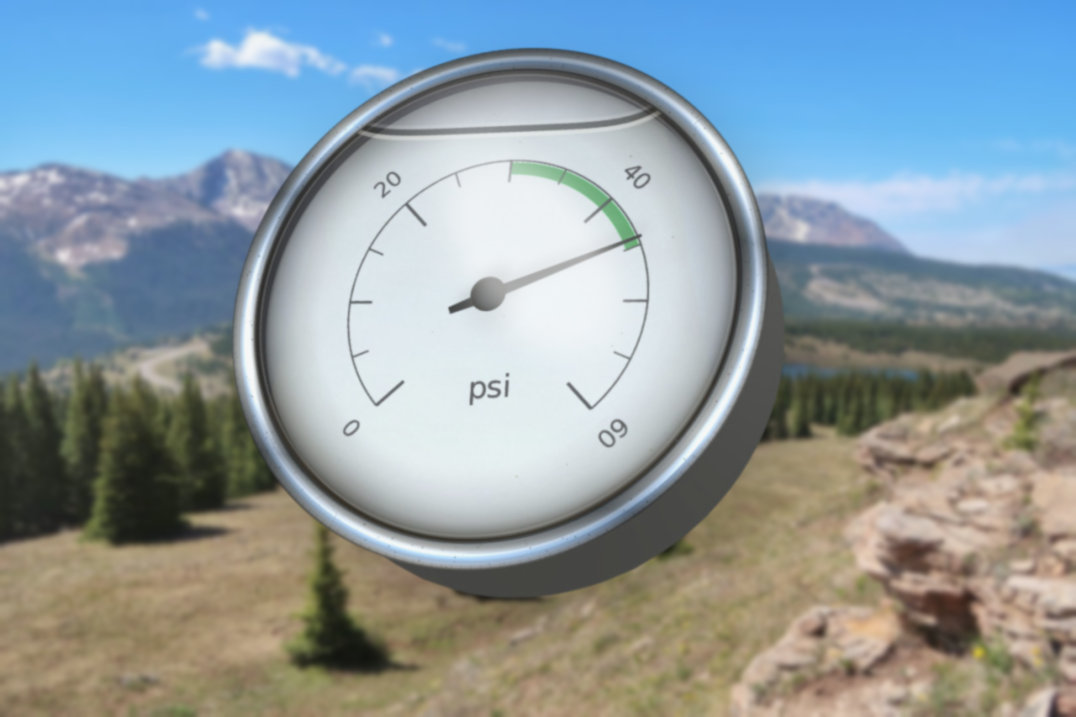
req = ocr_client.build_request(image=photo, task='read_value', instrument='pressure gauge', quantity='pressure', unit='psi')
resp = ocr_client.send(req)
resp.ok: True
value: 45 psi
